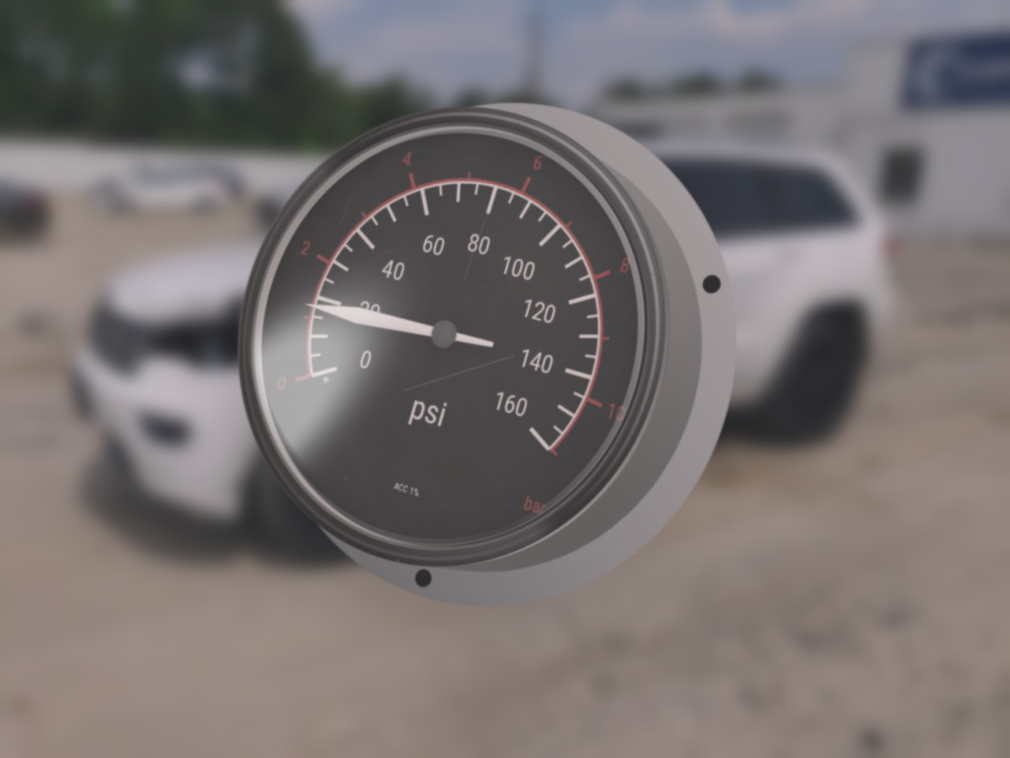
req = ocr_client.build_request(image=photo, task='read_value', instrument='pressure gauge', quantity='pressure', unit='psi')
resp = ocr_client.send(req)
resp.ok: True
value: 17.5 psi
